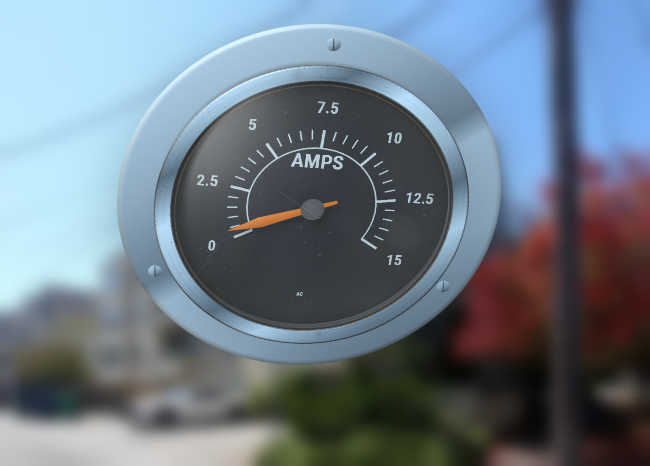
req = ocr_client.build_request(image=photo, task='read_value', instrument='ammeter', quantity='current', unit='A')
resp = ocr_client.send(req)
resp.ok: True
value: 0.5 A
